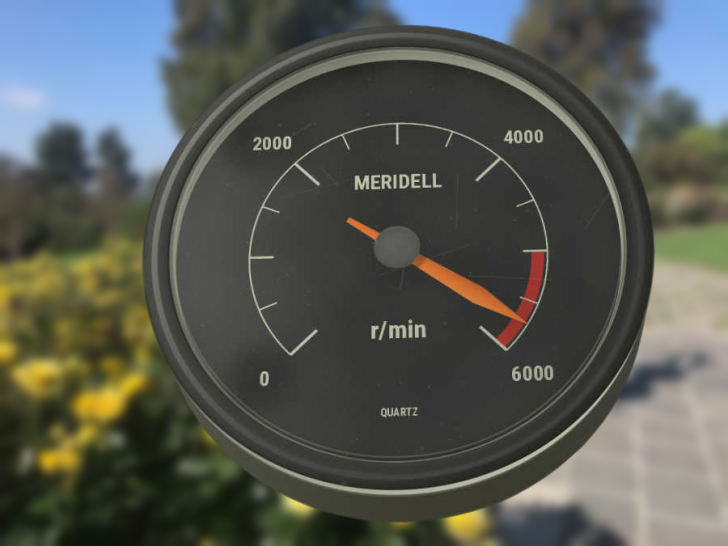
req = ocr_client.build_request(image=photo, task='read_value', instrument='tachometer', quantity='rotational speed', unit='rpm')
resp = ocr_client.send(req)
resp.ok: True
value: 5750 rpm
